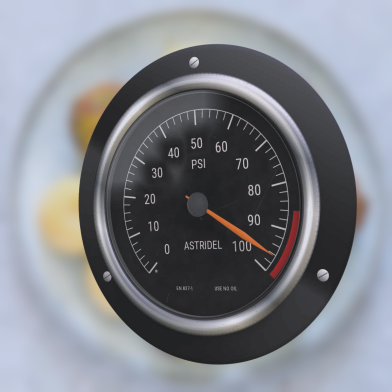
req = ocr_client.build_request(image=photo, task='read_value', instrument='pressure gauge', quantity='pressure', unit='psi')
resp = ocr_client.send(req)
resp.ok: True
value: 96 psi
